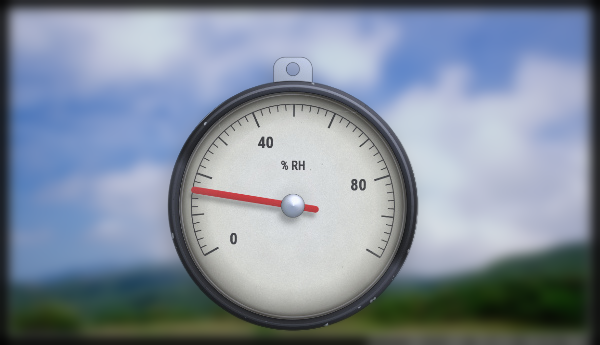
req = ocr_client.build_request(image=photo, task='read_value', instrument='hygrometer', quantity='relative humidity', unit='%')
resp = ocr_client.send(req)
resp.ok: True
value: 16 %
